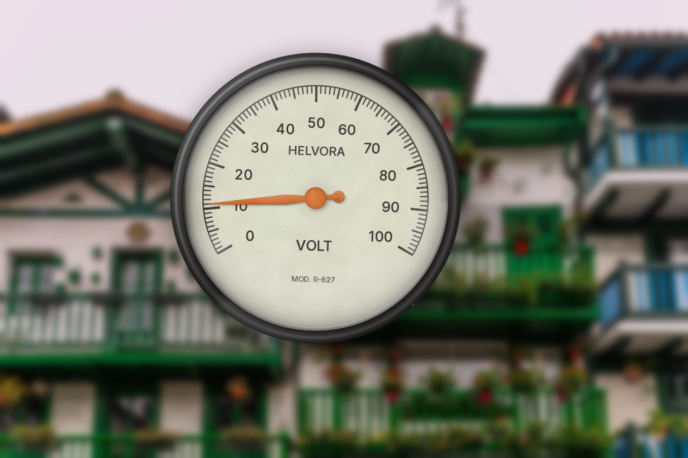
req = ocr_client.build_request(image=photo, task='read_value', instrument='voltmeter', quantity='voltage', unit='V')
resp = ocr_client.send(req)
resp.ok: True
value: 11 V
